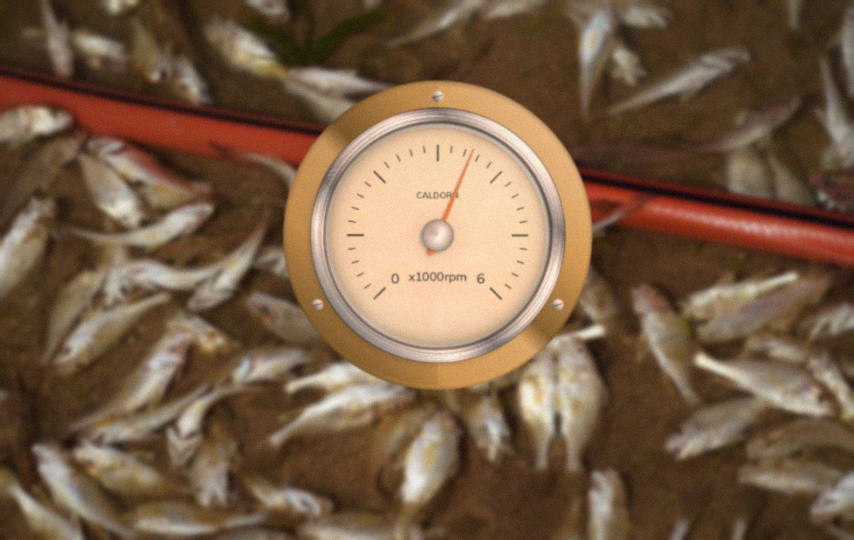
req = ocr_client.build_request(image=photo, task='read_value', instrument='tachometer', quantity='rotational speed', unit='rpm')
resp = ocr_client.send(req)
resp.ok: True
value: 3500 rpm
